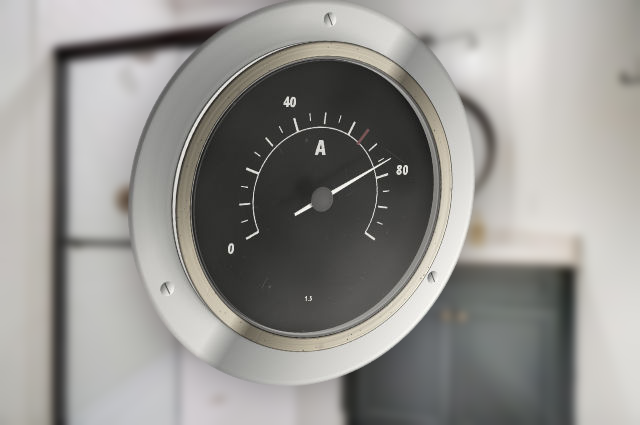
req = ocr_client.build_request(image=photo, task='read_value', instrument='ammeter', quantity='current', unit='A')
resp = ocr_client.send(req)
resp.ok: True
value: 75 A
